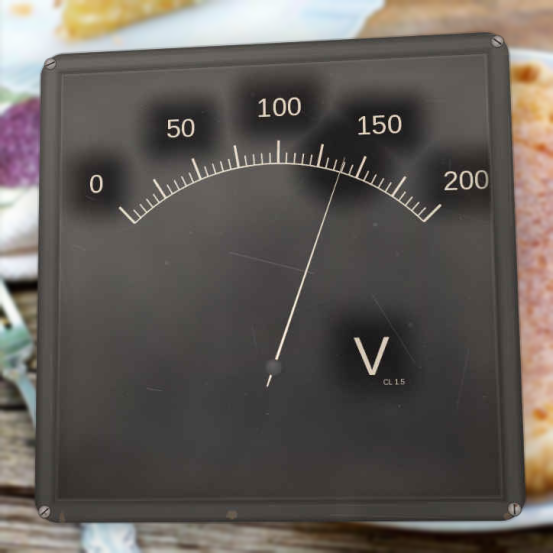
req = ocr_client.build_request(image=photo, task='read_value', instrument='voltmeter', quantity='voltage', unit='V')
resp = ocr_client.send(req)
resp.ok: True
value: 140 V
